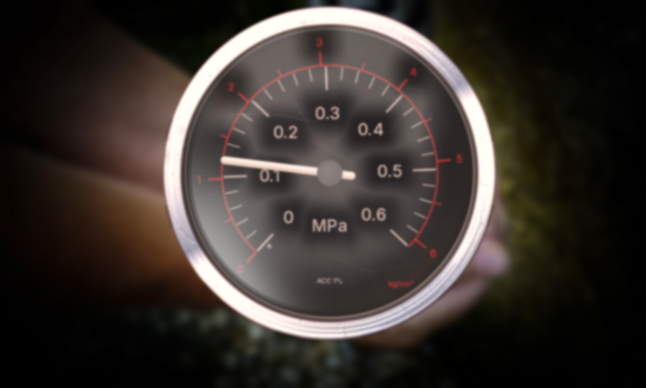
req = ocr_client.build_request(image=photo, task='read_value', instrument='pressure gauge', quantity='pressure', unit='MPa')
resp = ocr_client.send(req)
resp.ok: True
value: 0.12 MPa
